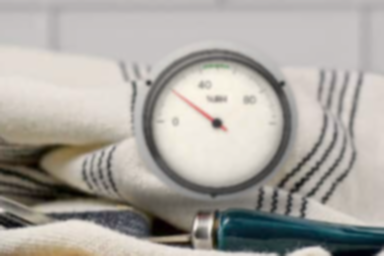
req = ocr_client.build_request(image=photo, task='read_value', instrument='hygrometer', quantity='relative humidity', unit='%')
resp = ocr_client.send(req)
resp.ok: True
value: 20 %
